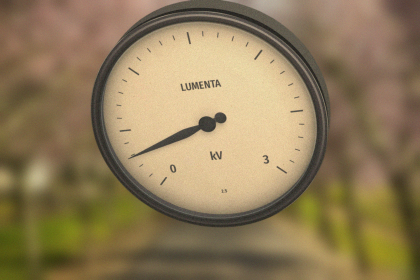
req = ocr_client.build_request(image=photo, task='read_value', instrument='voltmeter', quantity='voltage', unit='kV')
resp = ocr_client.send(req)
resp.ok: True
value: 0.3 kV
